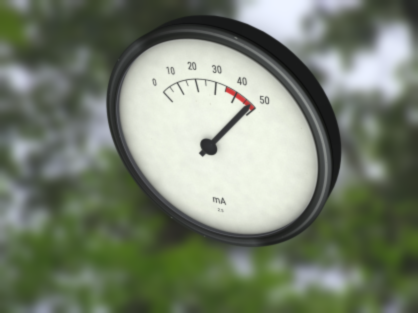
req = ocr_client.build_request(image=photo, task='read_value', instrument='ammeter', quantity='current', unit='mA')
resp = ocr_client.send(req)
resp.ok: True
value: 47.5 mA
